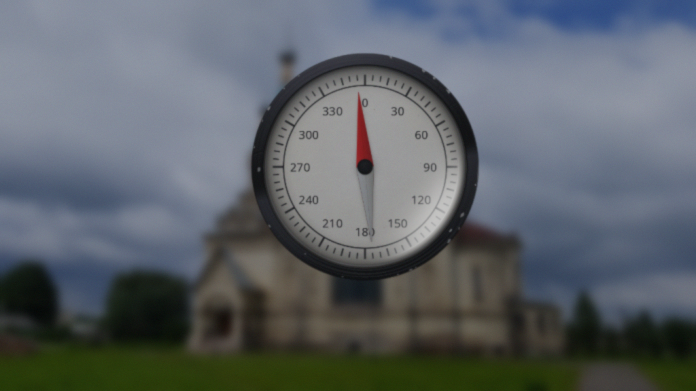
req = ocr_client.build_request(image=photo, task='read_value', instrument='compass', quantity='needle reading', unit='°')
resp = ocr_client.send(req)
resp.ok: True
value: 355 °
